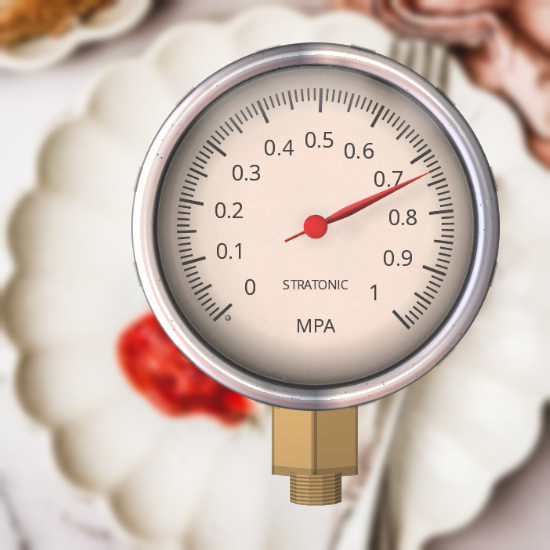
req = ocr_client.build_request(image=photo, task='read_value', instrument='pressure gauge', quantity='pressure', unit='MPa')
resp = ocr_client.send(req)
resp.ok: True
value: 0.73 MPa
